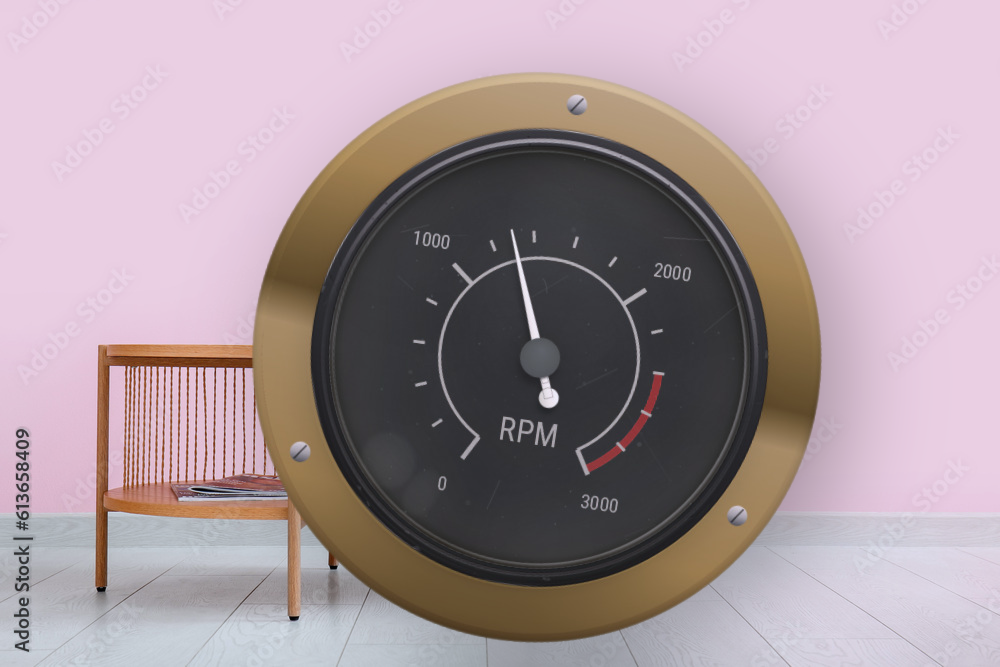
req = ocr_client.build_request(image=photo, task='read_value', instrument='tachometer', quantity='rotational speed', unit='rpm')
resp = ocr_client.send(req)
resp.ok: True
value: 1300 rpm
